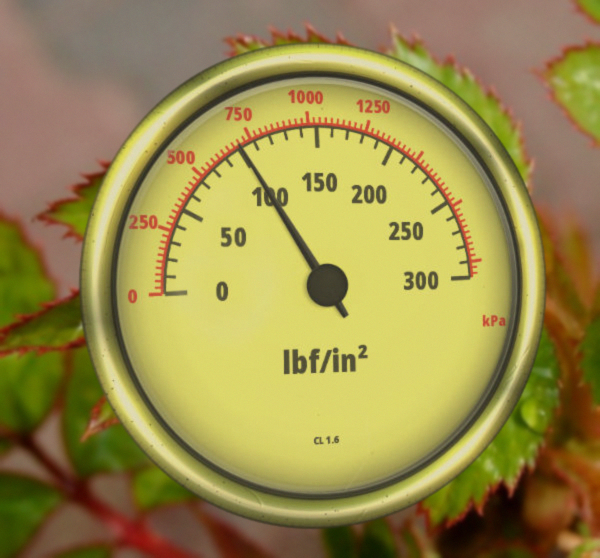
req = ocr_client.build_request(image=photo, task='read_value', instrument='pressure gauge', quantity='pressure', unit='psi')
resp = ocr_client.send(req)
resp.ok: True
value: 100 psi
